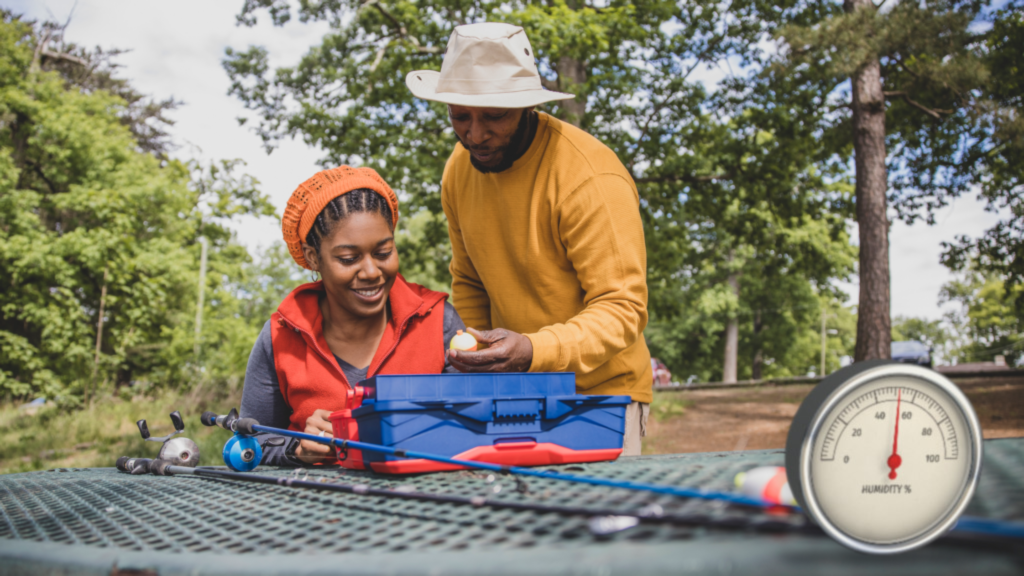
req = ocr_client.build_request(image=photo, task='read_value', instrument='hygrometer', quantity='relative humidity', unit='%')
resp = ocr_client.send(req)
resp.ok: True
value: 50 %
